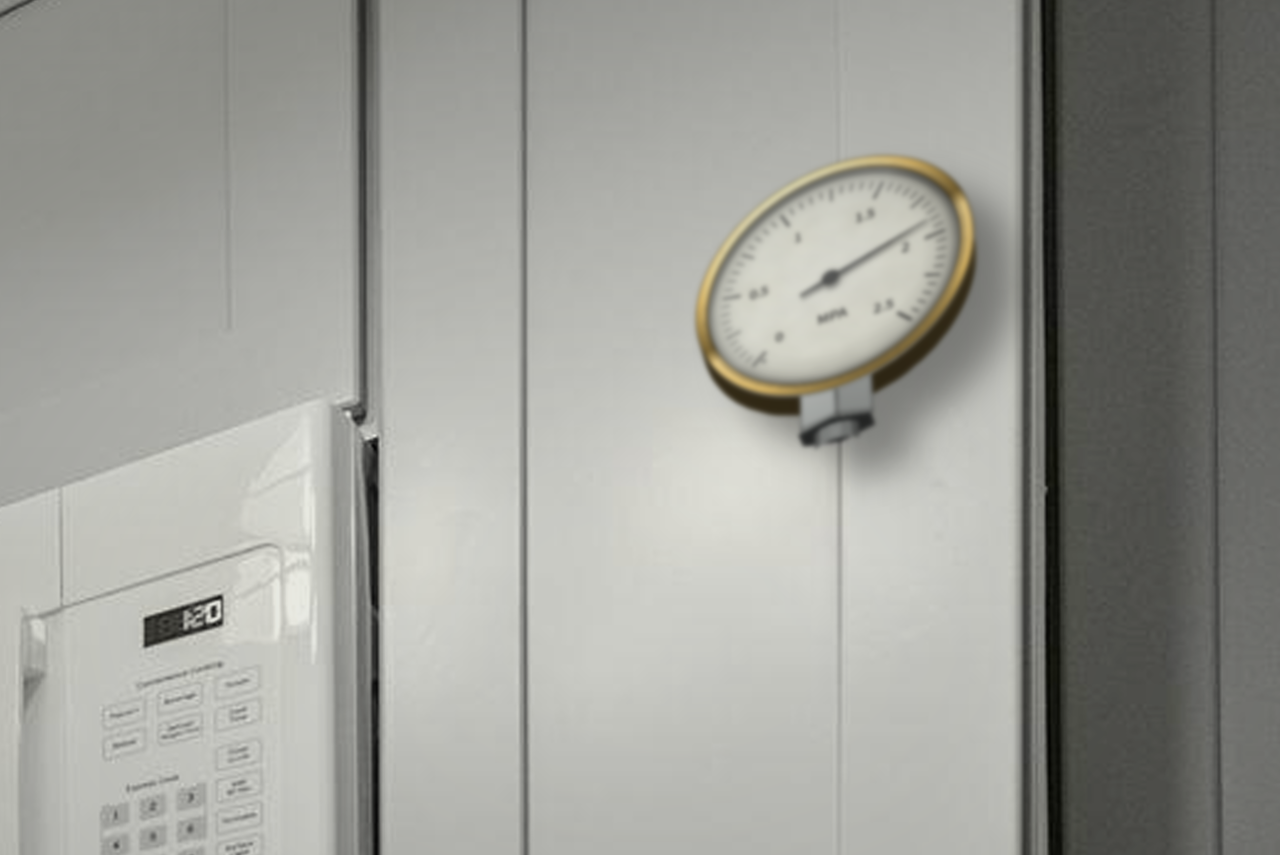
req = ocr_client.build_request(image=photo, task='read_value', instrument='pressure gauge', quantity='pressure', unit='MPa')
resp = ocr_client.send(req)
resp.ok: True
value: 1.9 MPa
